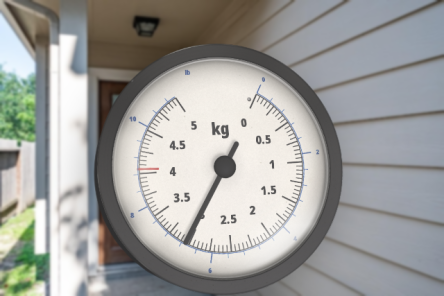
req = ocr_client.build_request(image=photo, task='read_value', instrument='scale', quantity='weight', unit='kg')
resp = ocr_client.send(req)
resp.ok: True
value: 3.05 kg
